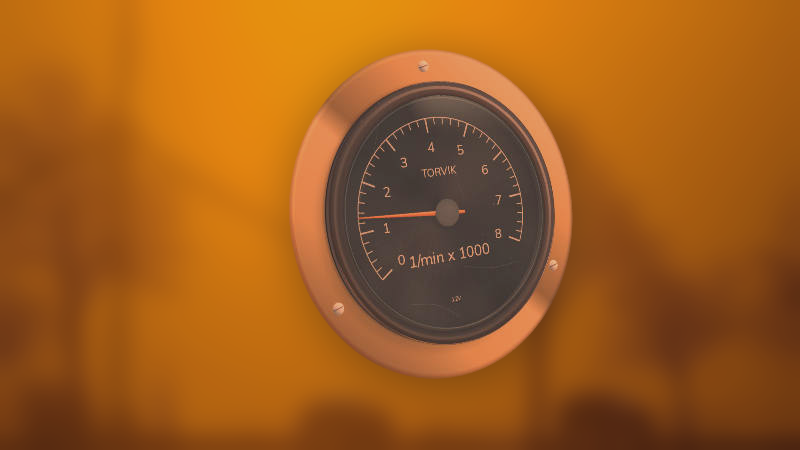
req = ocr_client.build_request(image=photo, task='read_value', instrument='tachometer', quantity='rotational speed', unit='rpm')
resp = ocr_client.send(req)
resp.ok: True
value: 1300 rpm
